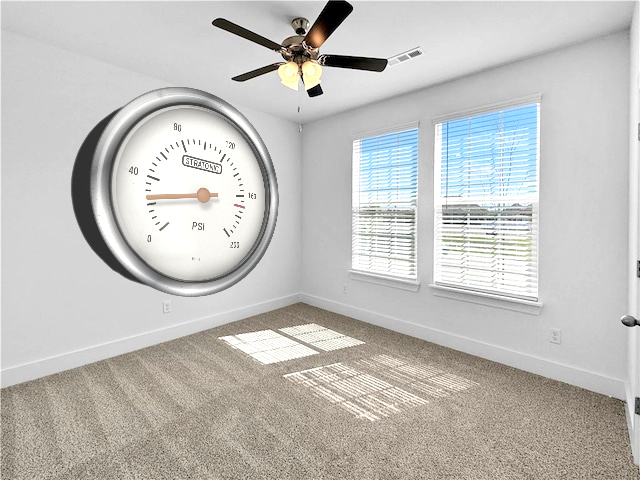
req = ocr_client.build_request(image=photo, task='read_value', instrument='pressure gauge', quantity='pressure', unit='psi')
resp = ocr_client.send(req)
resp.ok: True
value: 25 psi
